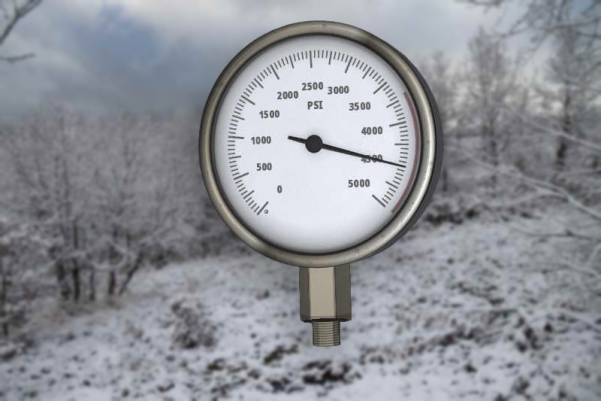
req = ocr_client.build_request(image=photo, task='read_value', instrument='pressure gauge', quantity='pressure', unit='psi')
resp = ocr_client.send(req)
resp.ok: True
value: 4500 psi
